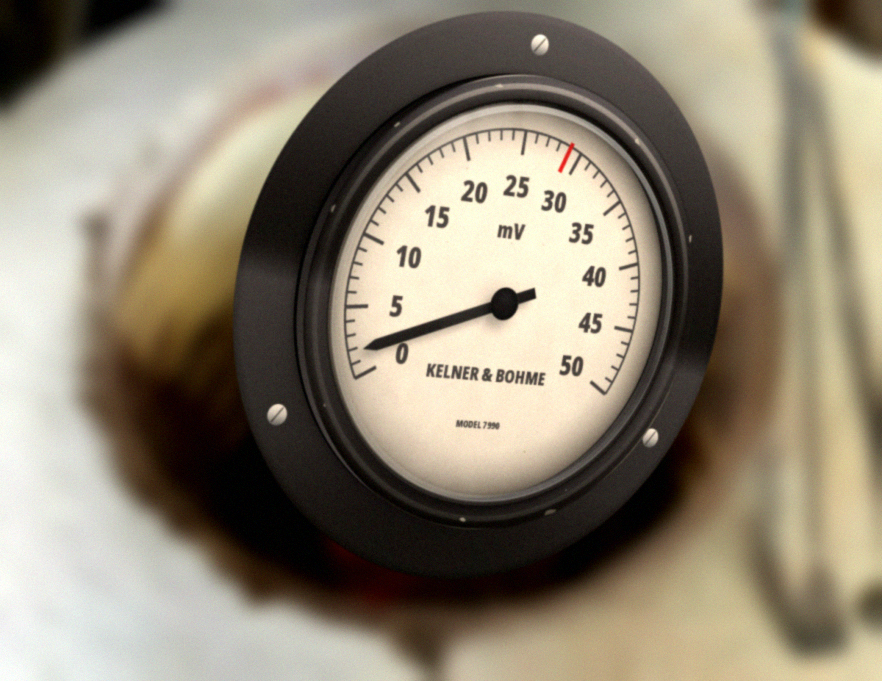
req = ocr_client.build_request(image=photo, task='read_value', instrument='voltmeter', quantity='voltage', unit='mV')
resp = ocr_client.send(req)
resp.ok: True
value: 2 mV
